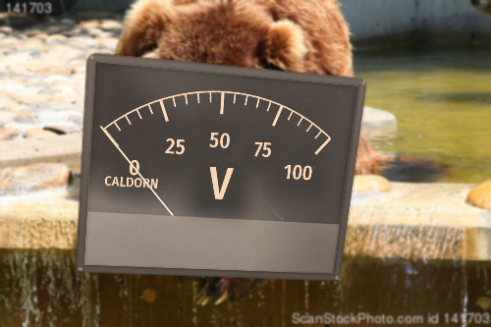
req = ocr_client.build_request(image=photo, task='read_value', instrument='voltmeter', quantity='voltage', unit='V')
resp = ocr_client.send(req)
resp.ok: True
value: 0 V
